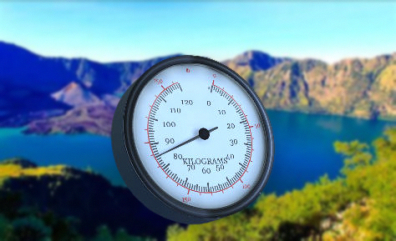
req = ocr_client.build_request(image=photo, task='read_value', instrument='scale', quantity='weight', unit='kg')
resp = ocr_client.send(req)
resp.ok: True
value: 85 kg
